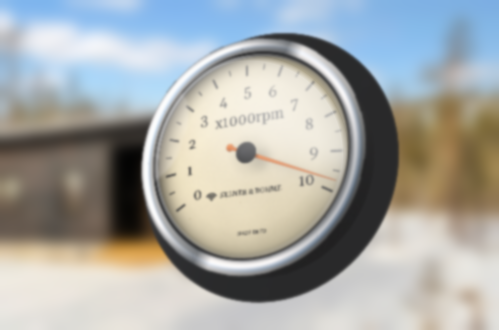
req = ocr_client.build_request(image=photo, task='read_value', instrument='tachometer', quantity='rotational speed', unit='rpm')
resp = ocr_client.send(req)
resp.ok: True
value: 9750 rpm
